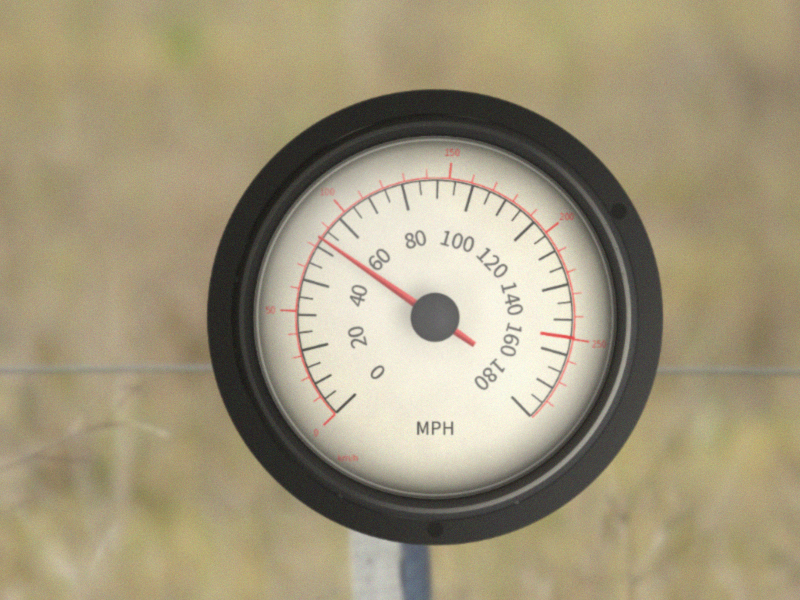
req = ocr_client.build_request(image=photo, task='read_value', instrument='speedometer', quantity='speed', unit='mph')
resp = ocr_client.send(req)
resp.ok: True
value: 52.5 mph
